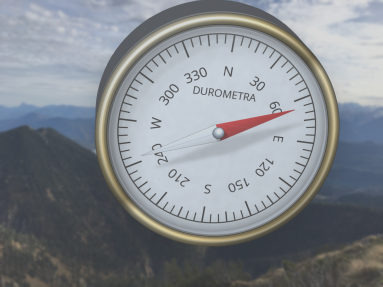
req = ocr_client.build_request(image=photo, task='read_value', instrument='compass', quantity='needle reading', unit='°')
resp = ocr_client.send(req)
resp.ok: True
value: 65 °
